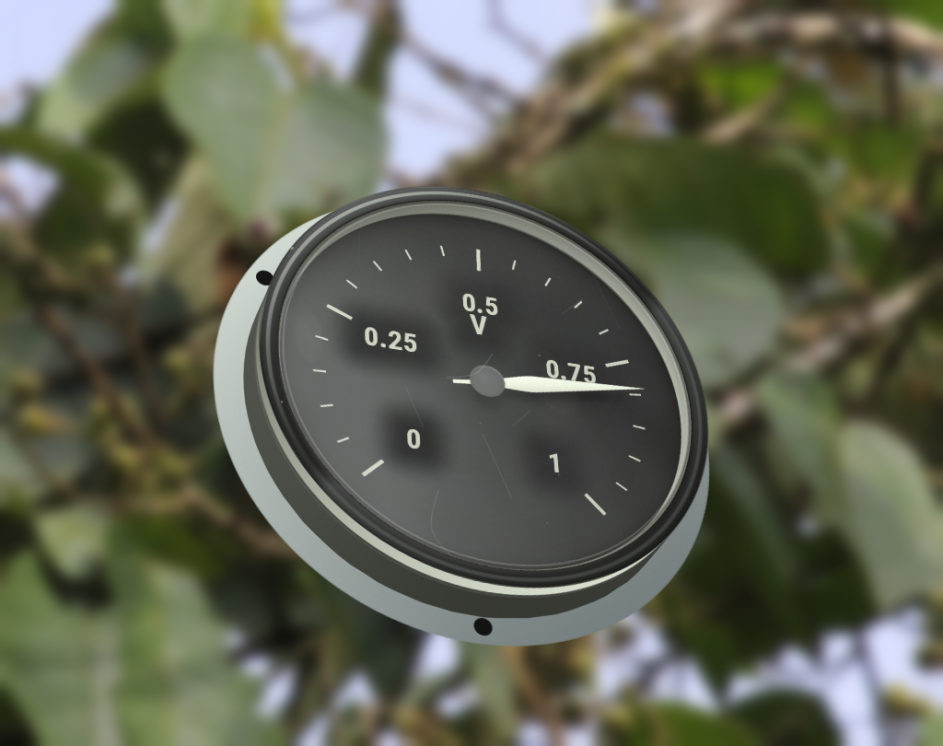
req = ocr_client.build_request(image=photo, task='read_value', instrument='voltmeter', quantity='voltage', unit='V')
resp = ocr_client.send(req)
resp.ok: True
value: 0.8 V
